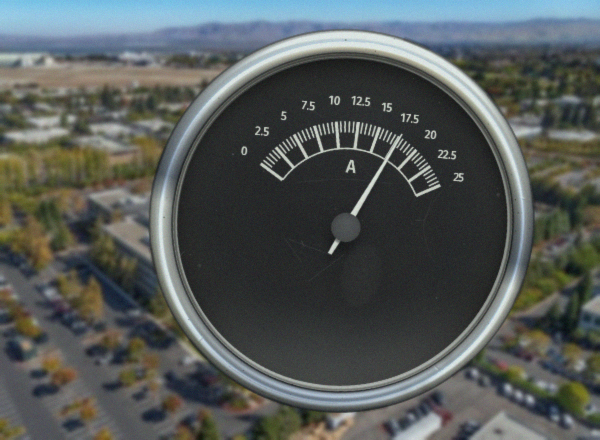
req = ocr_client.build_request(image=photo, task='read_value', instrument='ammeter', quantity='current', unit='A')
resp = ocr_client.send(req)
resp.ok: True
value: 17.5 A
